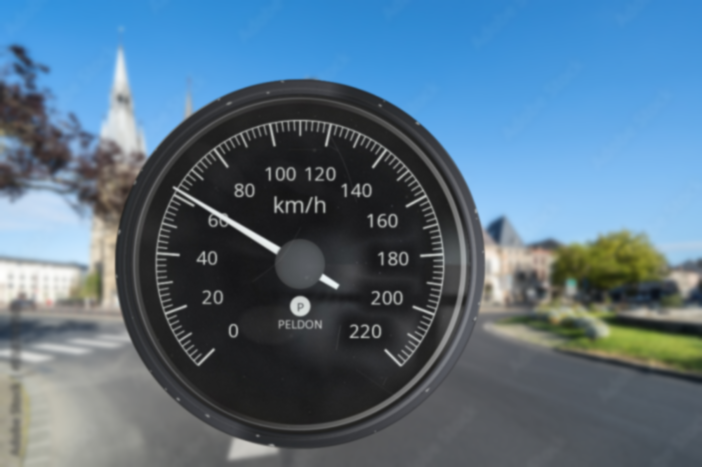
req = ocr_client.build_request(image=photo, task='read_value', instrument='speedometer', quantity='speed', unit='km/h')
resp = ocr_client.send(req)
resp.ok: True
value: 62 km/h
